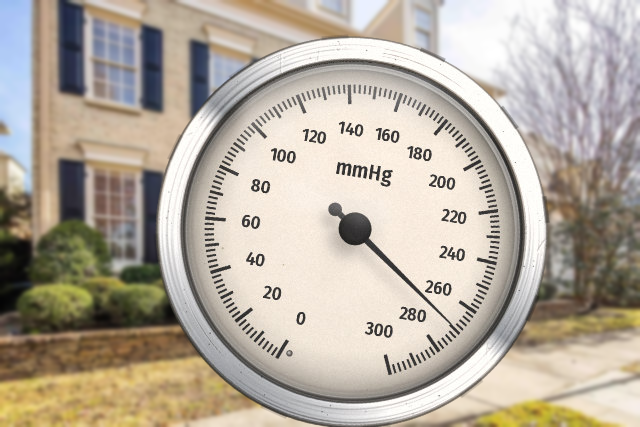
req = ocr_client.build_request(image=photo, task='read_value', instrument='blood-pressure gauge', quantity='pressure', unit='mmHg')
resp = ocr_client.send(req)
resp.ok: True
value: 270 mmHg
